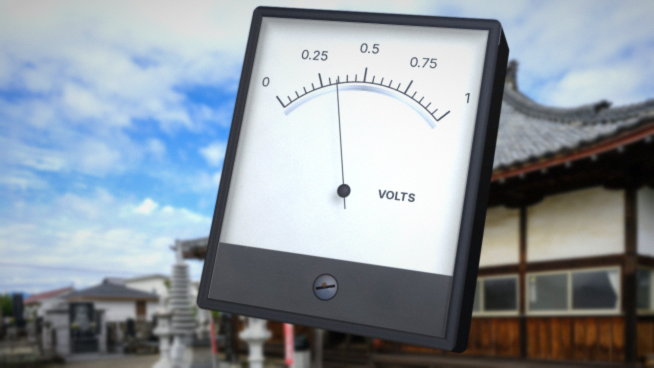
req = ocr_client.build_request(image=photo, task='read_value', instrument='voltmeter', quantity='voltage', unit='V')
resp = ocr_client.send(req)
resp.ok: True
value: 0.35 V
